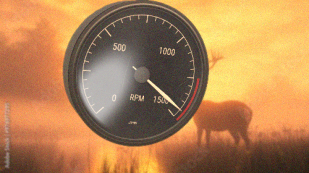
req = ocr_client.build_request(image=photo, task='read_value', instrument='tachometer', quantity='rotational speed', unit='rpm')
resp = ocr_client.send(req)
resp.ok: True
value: 1450 rpm
